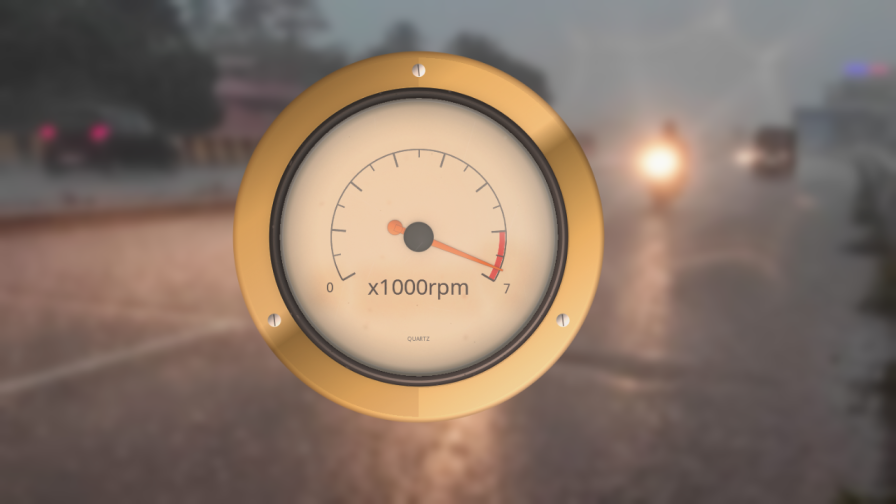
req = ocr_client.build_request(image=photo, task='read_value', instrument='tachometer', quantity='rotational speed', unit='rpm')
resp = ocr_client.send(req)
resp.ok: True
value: 6750 rpm
